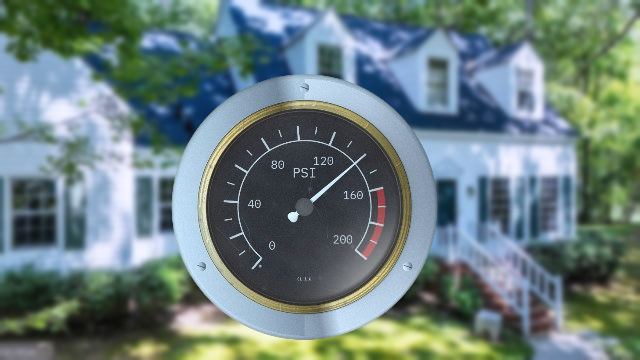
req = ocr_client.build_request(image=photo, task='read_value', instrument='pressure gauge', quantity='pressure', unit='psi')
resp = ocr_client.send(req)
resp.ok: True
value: 140 psi
